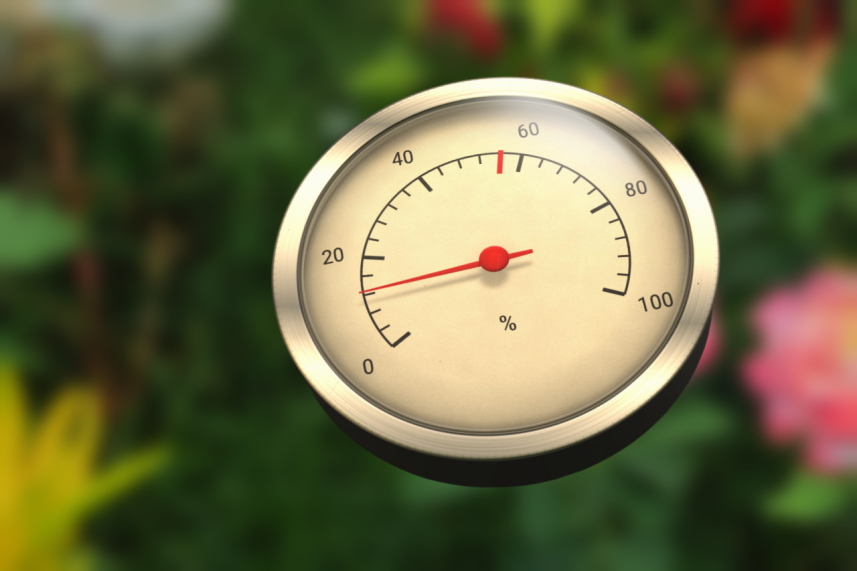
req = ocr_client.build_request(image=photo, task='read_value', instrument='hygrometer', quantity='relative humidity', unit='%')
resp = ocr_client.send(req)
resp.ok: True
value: 12 %
